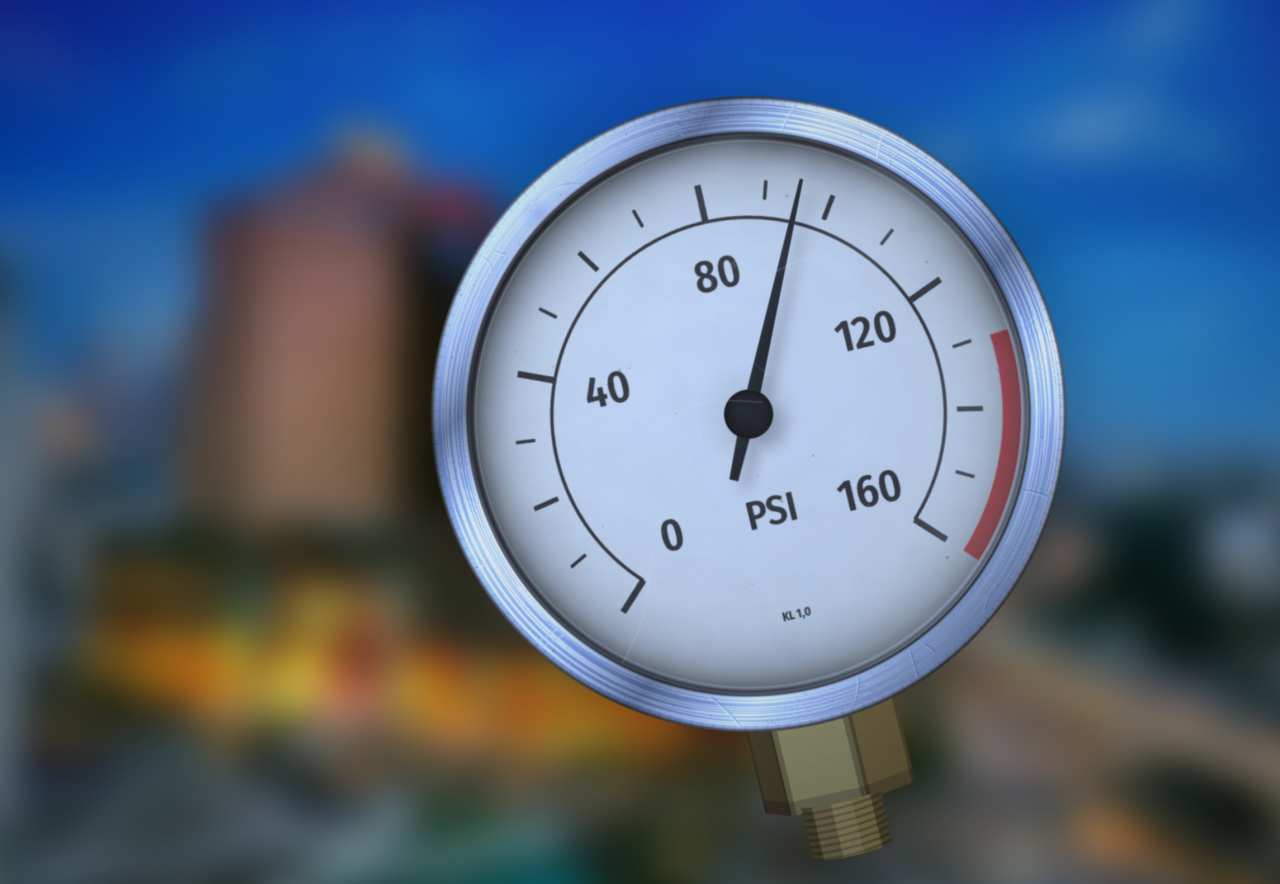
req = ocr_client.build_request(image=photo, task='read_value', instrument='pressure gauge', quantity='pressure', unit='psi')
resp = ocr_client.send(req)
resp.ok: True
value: 95 psi
